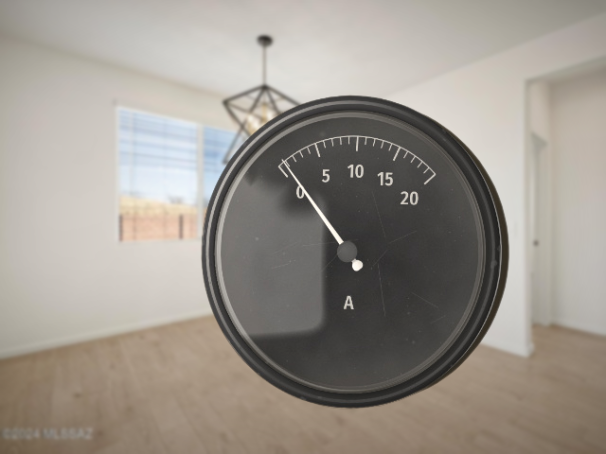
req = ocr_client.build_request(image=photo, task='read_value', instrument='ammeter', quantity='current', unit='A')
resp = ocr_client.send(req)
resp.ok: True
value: 1 A
